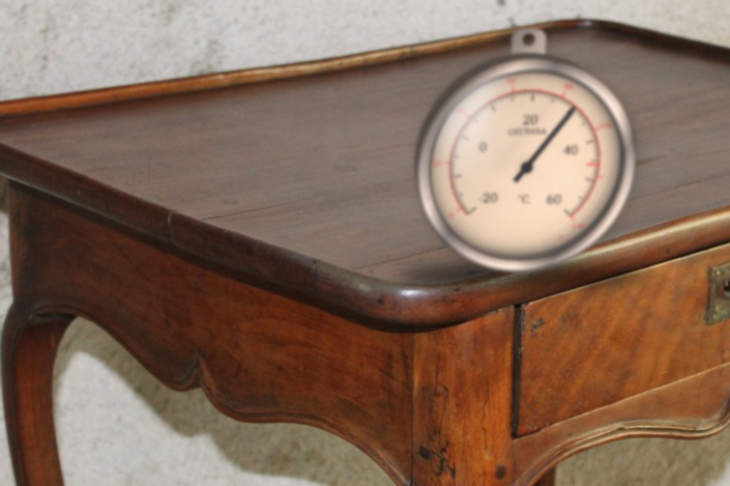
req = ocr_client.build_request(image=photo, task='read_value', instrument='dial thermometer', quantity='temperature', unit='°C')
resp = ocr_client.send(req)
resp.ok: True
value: 30 °C
